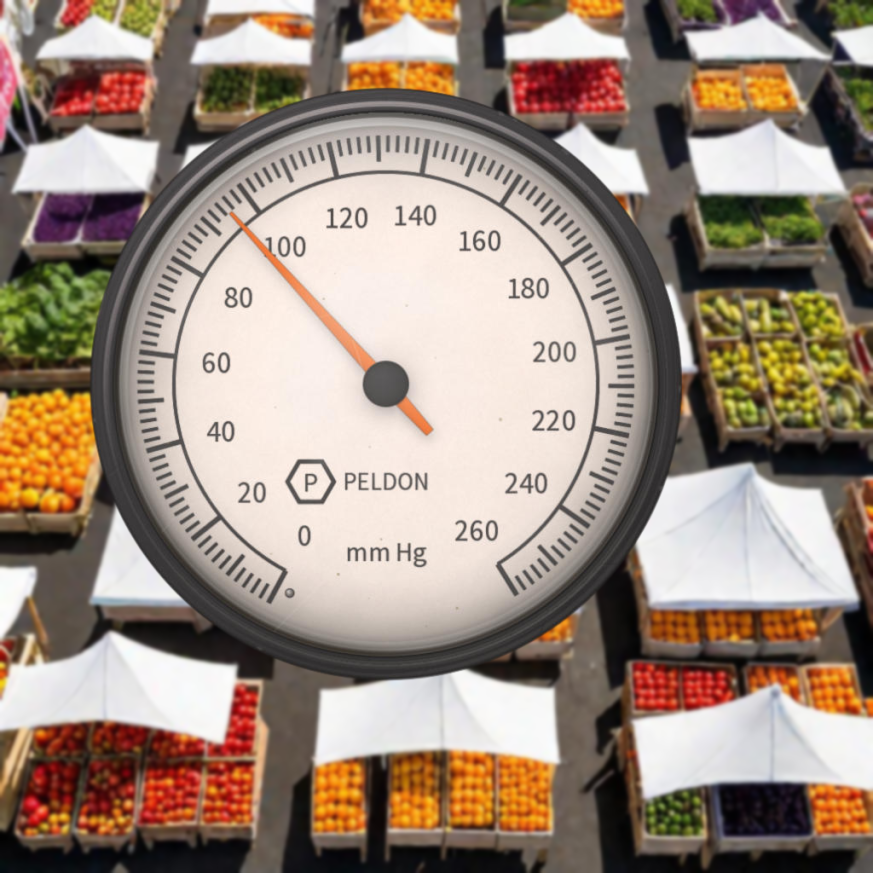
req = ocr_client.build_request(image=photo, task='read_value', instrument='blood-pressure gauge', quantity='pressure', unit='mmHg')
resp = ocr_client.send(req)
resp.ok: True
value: 95 mmHg
